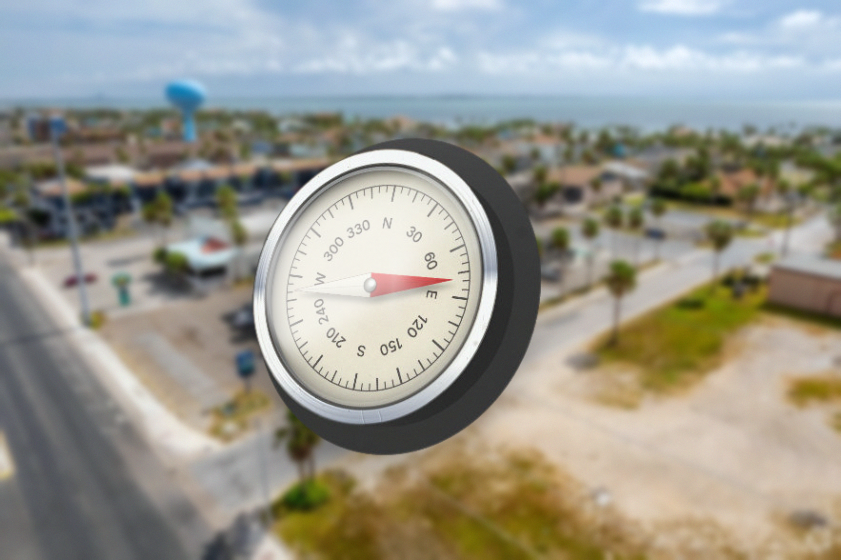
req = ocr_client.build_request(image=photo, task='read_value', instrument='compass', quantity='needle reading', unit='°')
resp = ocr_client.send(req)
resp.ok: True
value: 80 °
